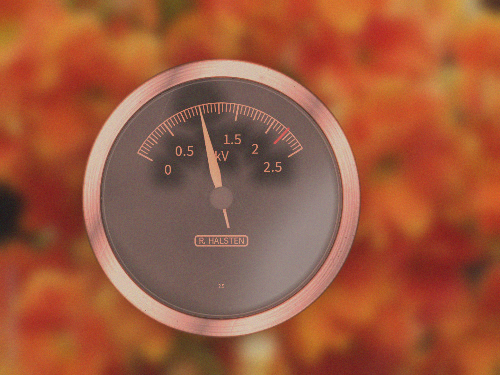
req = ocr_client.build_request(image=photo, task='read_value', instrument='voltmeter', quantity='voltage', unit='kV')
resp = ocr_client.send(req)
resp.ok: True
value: 1 kV
